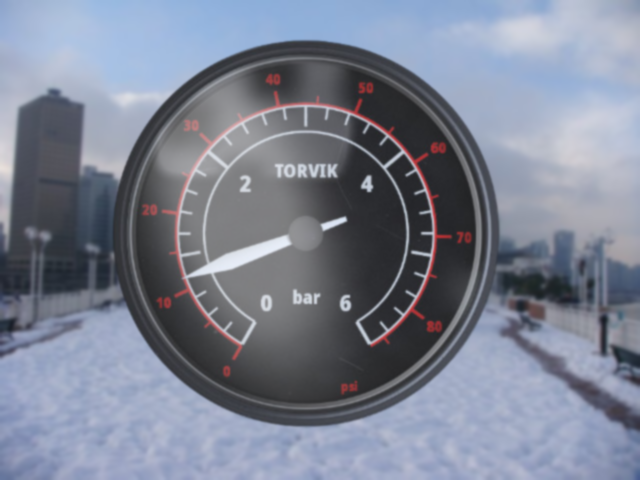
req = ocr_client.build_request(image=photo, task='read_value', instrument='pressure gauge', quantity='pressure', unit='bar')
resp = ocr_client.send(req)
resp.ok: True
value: 0.8 bar
